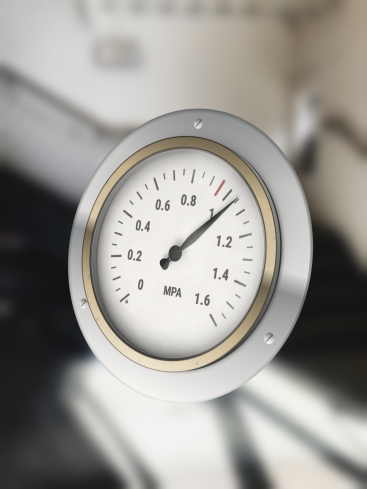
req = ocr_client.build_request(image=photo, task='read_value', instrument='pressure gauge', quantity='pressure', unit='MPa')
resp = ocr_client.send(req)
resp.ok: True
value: 1.05 MPa
